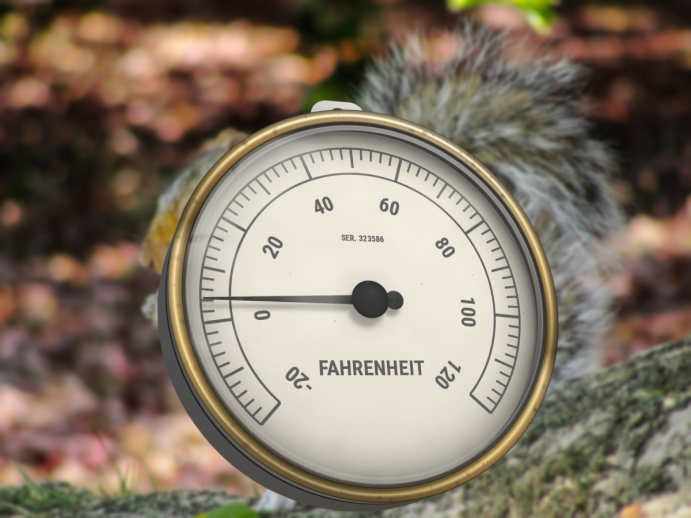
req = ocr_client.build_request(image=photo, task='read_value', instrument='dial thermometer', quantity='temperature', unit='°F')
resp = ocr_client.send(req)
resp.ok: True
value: 4 °F
